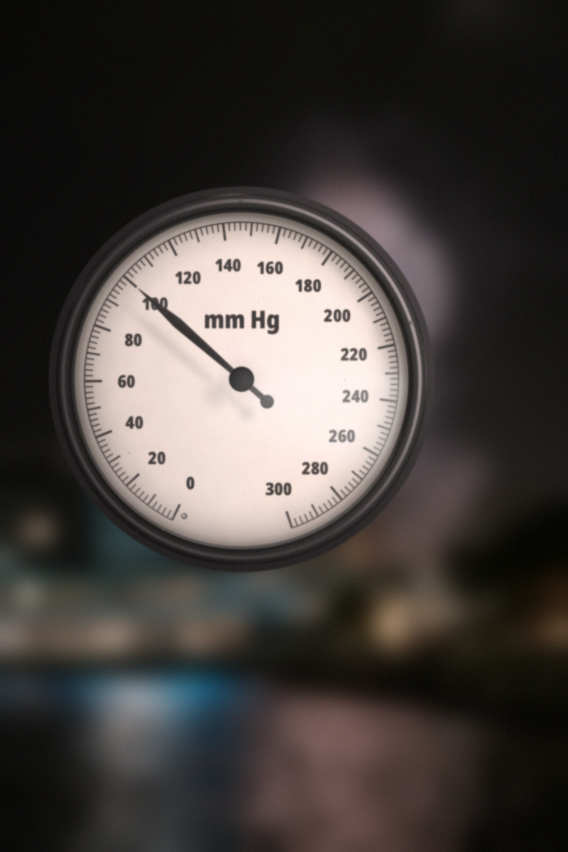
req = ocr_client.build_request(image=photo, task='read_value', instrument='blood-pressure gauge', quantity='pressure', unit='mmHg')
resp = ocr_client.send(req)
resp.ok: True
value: 100 mmHg
